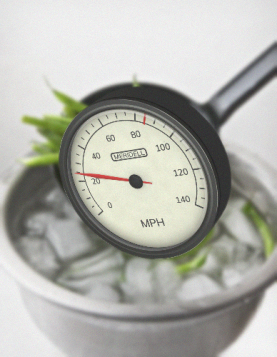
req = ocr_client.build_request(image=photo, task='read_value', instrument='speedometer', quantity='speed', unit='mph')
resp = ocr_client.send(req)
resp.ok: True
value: 25 mph
